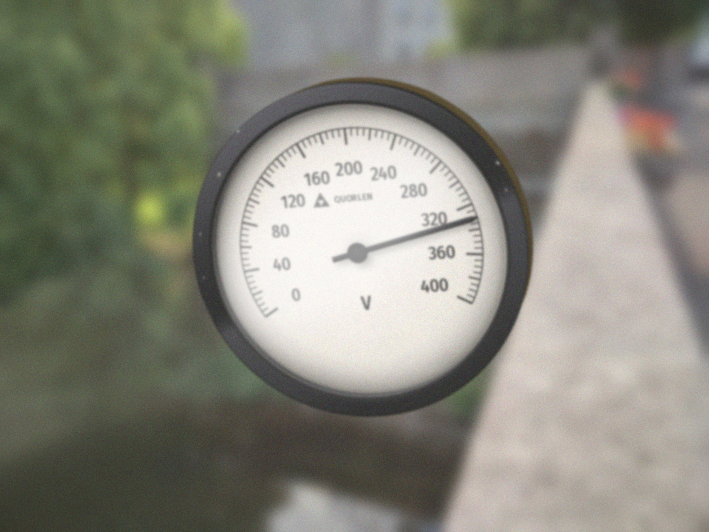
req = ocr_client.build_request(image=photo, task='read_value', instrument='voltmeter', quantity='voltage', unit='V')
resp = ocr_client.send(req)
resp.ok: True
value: 330 V
